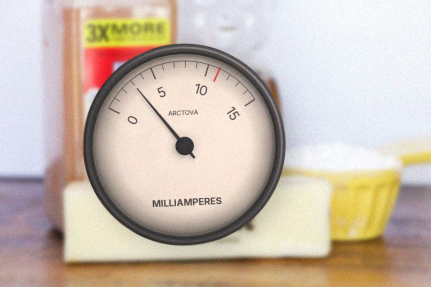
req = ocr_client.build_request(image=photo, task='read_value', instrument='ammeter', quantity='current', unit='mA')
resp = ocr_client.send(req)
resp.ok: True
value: 3 mA
